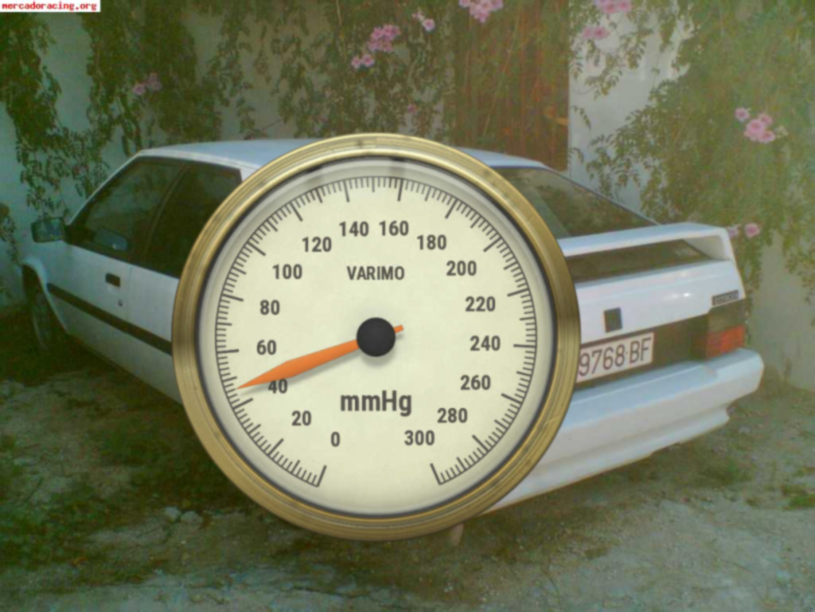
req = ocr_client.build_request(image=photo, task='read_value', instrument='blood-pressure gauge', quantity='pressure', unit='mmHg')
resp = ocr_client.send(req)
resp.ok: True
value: 46 mmHg
